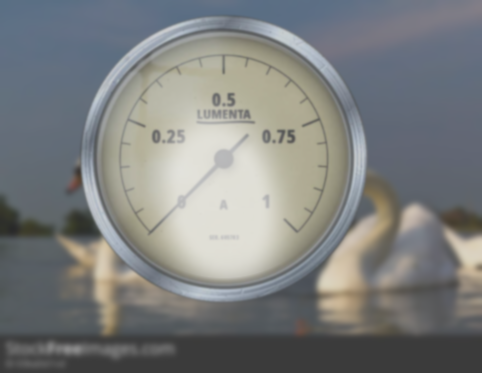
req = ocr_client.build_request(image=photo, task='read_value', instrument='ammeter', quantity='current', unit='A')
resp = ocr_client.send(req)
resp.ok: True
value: 0 A
